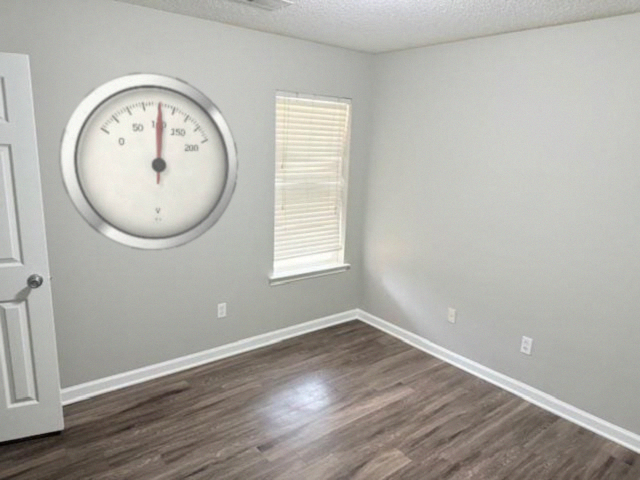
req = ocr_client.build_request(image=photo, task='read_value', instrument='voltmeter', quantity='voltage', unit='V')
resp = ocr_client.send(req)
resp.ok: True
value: 100 V
